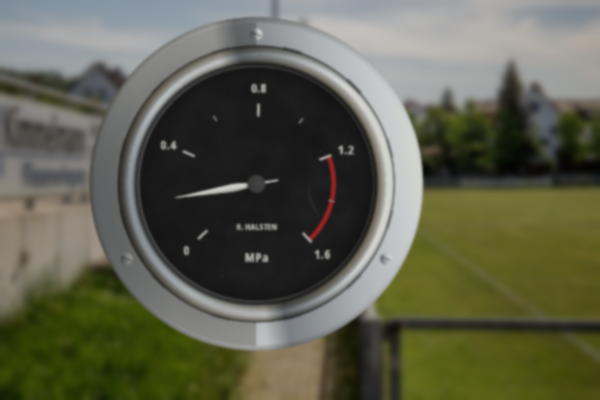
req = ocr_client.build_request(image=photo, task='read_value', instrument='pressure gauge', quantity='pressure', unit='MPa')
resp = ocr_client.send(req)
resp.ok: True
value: 0.2 MPa
